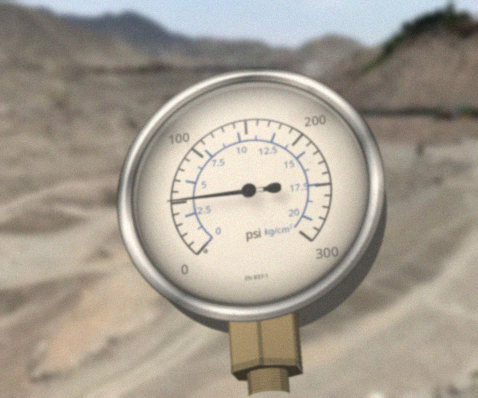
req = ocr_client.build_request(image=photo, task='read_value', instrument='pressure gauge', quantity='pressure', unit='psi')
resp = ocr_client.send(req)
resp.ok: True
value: 50 psi
